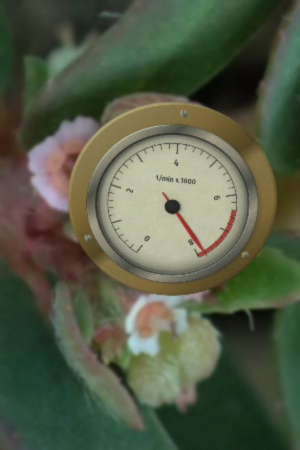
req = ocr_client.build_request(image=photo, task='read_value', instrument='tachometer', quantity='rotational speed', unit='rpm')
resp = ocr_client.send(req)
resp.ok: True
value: 7800 rpm
